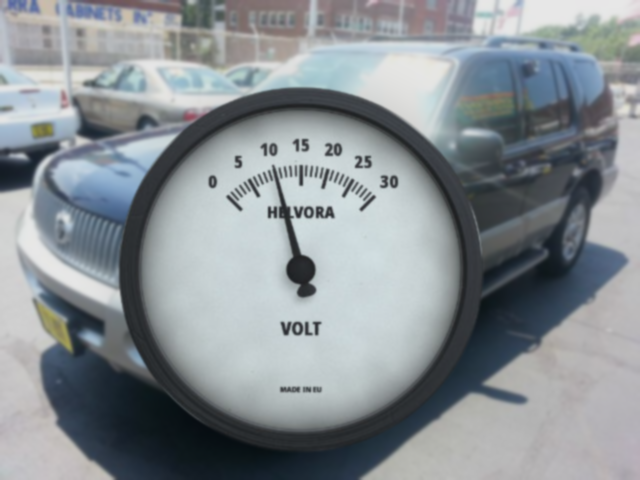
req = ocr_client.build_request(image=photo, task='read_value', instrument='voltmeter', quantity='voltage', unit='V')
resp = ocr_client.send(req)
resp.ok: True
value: 10 V
